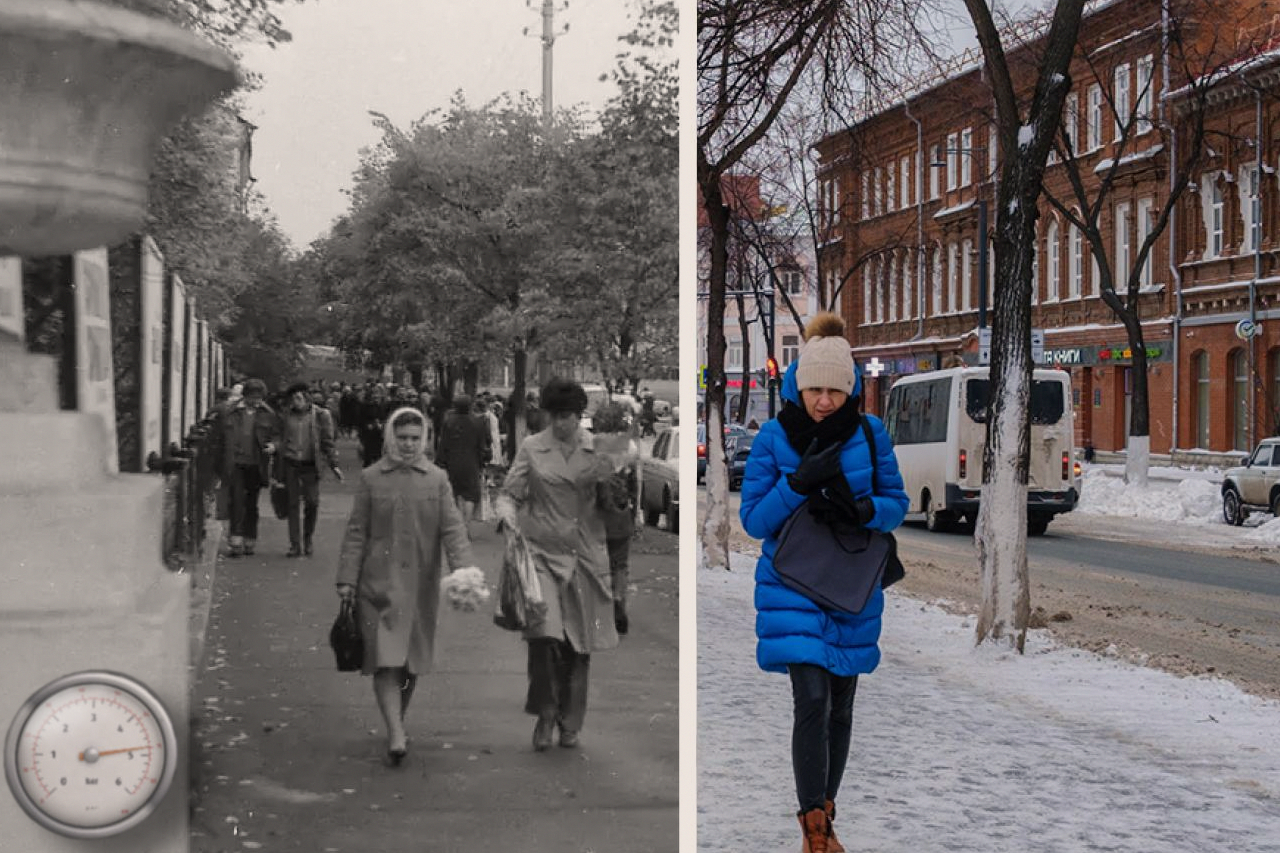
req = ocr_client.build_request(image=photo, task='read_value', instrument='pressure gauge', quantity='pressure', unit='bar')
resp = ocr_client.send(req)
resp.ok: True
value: 4.8 bar
